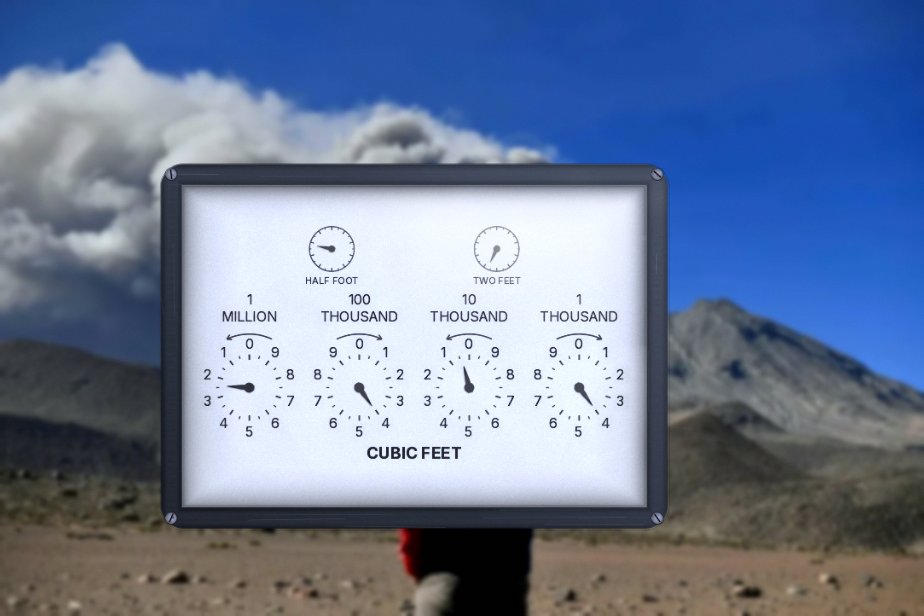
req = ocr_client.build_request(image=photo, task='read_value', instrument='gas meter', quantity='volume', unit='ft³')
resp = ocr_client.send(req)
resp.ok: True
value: 240400 ft³
